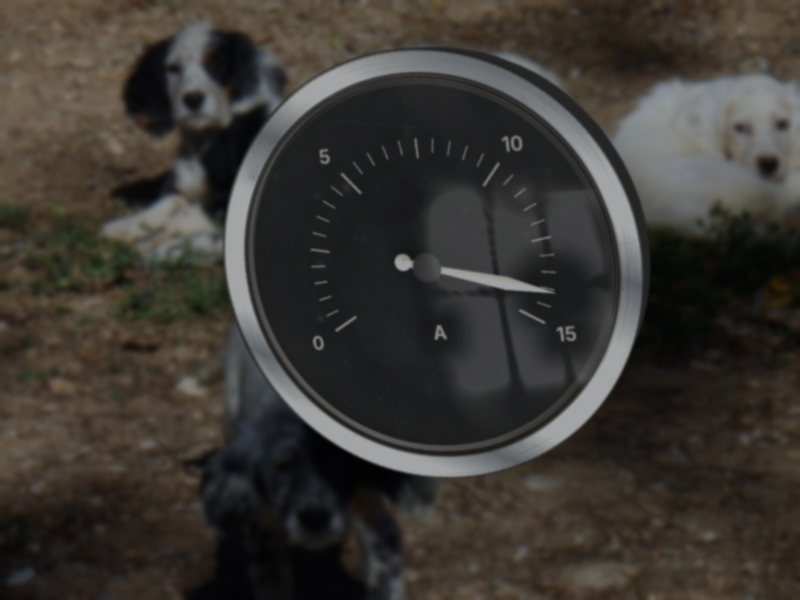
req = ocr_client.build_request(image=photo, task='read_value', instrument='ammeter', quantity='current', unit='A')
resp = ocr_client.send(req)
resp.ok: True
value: 14 A
